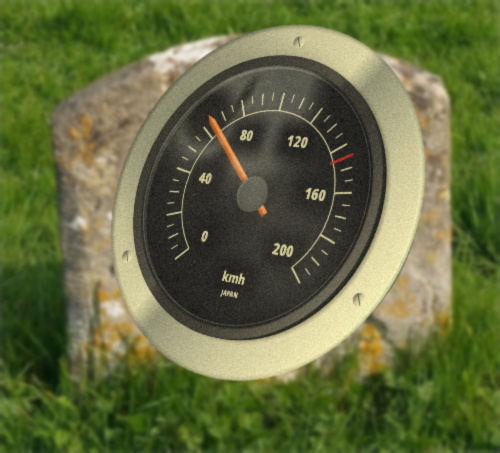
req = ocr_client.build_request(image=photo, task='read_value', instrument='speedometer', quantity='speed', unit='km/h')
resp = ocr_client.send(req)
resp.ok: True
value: 65 km/h
